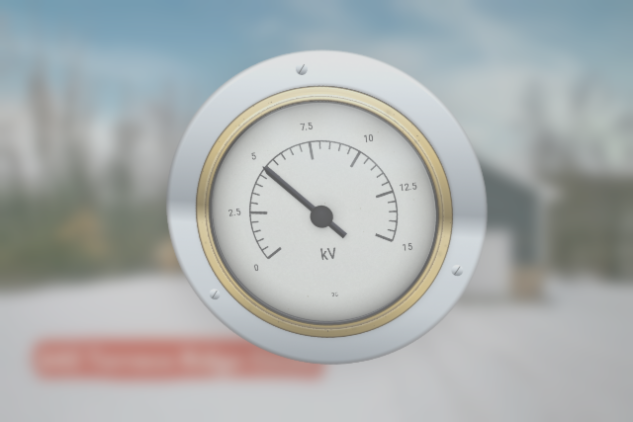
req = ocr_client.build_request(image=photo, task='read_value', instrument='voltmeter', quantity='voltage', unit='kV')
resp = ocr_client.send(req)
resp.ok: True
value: 5 kV
